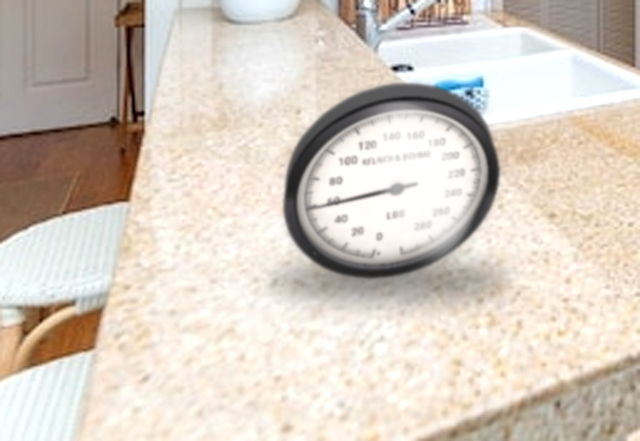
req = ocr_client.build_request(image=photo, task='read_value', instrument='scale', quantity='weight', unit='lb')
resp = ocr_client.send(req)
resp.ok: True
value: 60 lb
